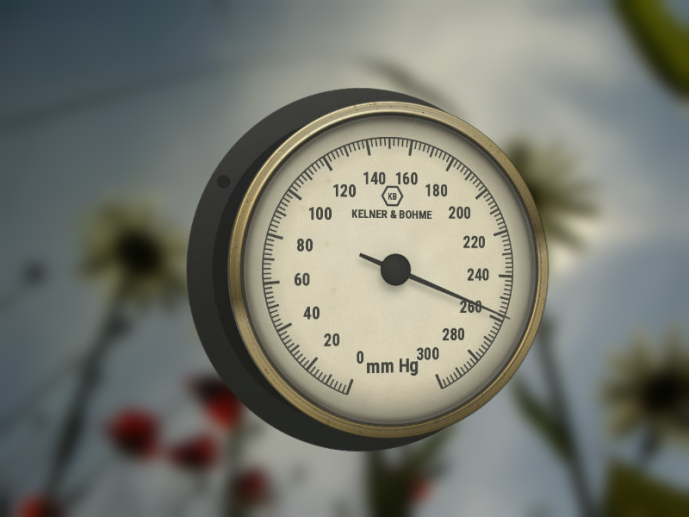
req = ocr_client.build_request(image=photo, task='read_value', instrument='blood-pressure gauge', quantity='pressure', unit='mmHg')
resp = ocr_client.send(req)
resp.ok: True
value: 258 mmHg
